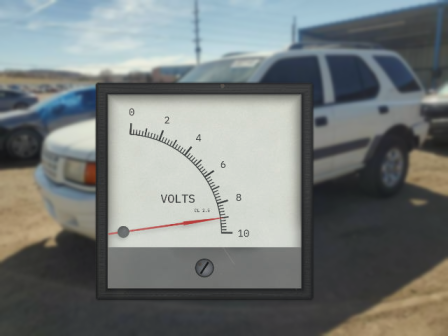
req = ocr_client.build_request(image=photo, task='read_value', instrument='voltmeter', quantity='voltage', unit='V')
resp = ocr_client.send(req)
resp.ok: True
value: 9 V
